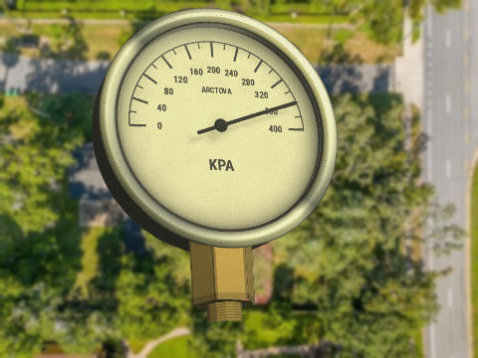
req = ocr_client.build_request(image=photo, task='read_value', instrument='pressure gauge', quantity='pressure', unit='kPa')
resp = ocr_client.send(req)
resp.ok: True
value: 360 kPa
